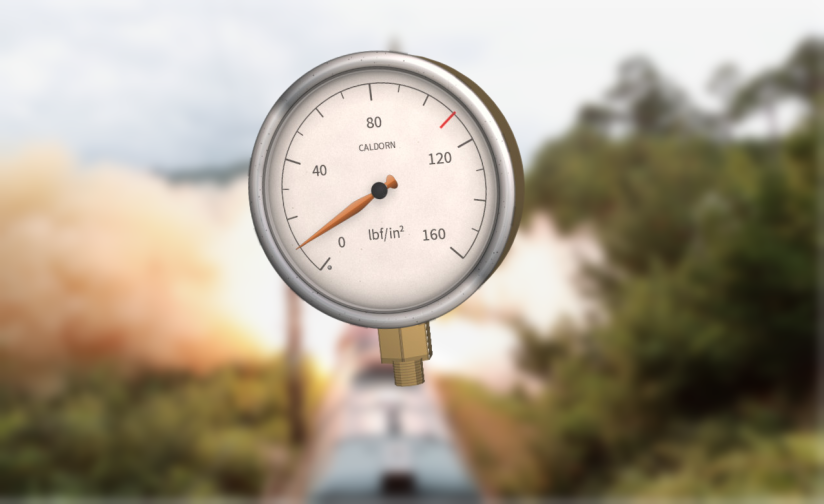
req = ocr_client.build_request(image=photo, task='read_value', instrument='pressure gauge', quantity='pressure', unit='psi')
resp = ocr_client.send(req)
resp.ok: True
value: 10 psi
